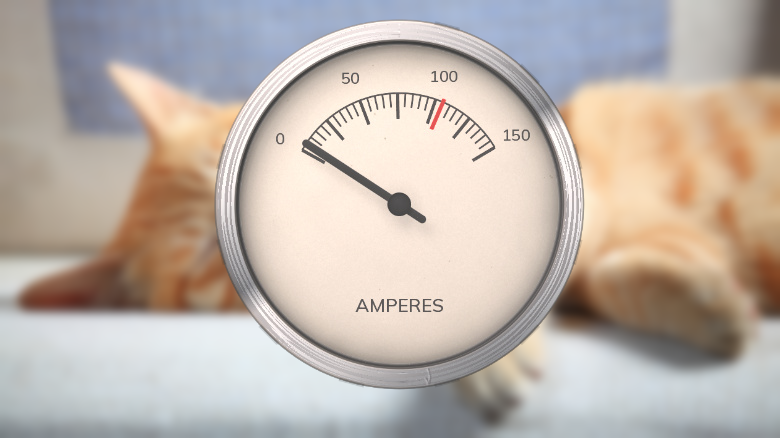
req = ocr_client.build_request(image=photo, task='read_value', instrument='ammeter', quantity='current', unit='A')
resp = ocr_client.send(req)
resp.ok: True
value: 5 A
